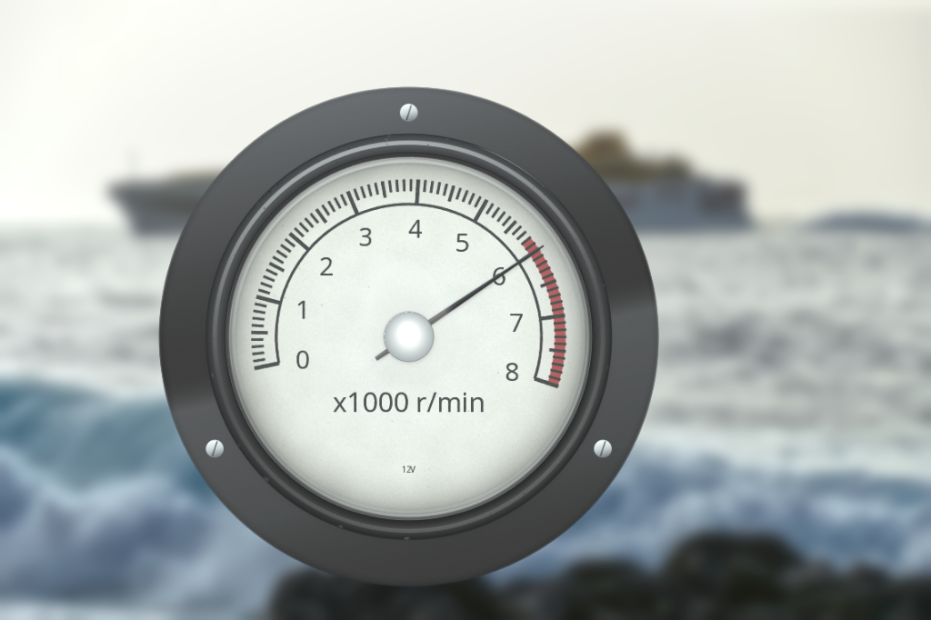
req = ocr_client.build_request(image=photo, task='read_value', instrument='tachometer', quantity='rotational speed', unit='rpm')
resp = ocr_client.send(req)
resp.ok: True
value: 6000 rpm
